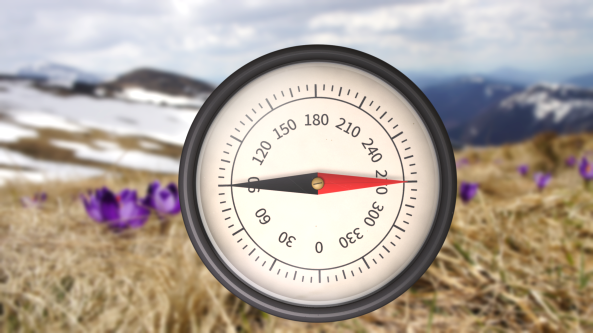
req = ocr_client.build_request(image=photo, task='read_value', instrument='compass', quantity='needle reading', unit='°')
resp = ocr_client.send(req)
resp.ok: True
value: 270 °
